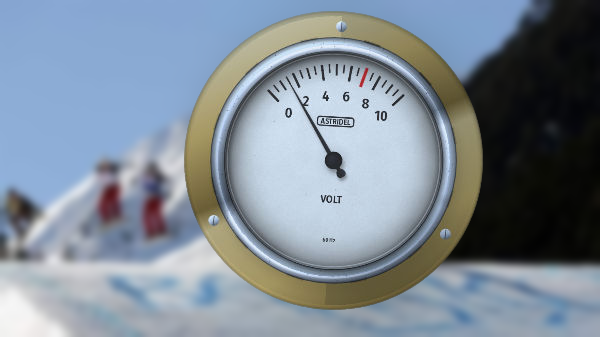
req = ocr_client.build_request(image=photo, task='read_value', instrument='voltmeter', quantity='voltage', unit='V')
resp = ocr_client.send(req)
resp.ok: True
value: 1.5 V
